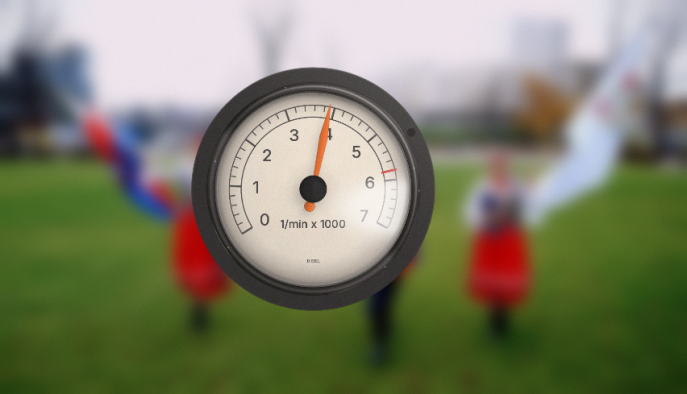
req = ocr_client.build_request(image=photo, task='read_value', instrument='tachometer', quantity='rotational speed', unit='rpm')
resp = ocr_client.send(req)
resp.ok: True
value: 3900 rpm
